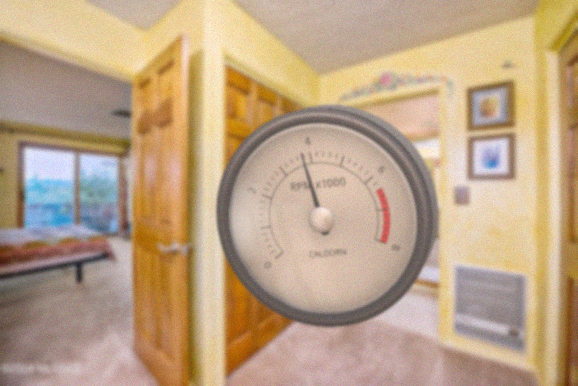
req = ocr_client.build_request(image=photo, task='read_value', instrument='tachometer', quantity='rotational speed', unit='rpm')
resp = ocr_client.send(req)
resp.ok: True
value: 3800 rpm
